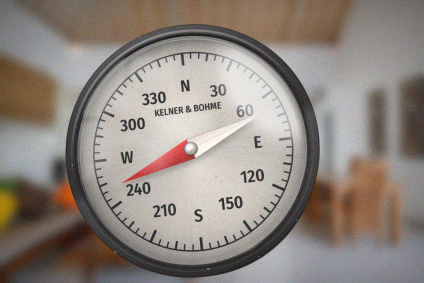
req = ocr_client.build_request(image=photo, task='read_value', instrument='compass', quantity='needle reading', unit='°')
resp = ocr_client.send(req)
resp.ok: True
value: 250 °
